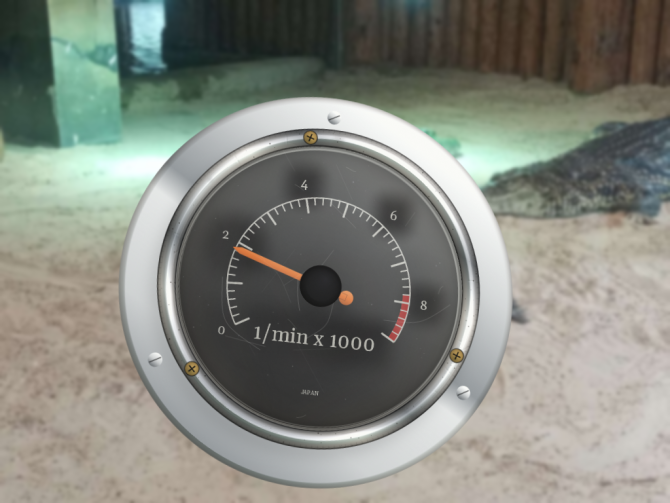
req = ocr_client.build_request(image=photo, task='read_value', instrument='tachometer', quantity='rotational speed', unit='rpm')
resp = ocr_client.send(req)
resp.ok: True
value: 1800 rpm
